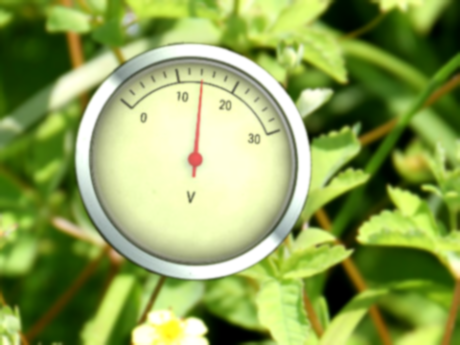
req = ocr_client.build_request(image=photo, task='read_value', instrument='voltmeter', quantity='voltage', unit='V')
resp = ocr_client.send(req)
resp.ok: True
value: 14 V
